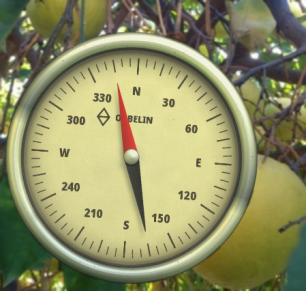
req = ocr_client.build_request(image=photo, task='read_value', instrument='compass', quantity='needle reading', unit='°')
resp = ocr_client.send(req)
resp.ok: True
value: 345 °
